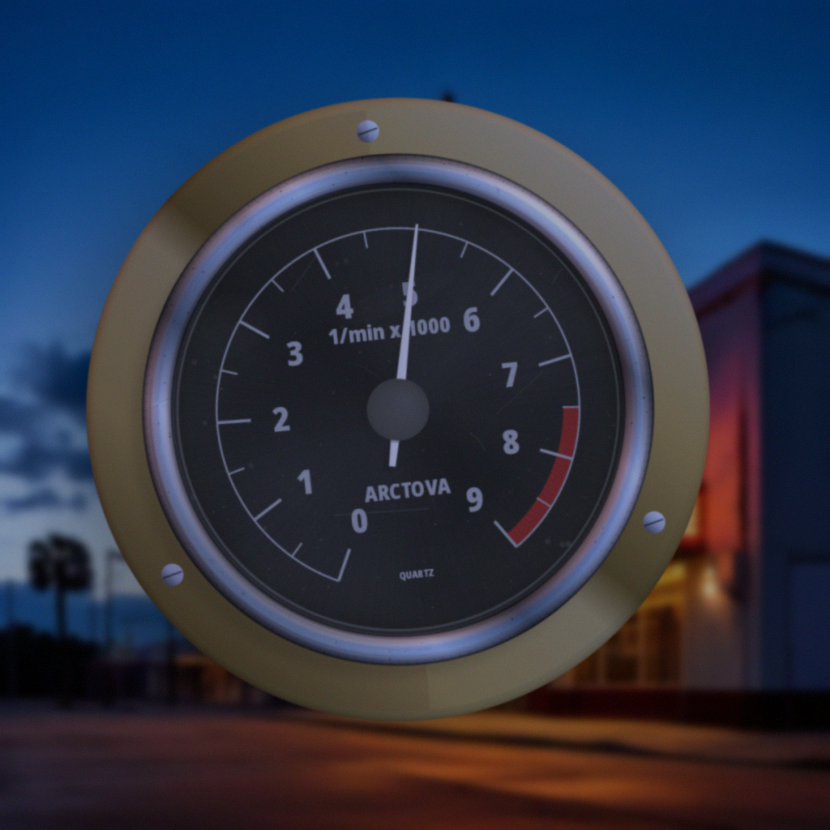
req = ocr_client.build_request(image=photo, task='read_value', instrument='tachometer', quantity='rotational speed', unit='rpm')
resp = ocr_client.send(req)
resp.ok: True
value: 5000 rpm
